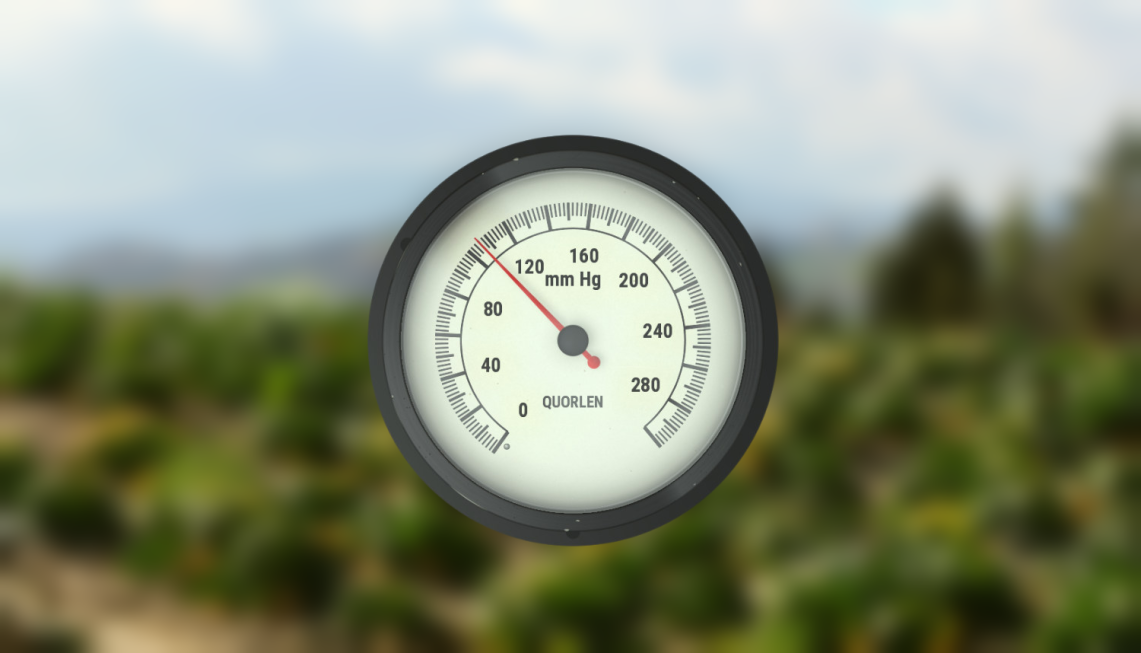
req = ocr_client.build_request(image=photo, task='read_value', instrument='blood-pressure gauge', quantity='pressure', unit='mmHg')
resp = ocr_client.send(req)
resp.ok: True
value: 106 mmHg
